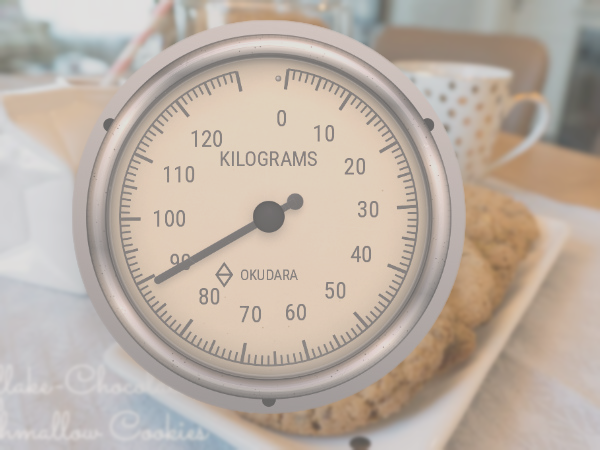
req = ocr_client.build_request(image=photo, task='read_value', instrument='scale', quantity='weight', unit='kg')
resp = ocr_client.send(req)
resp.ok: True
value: 89 kg
